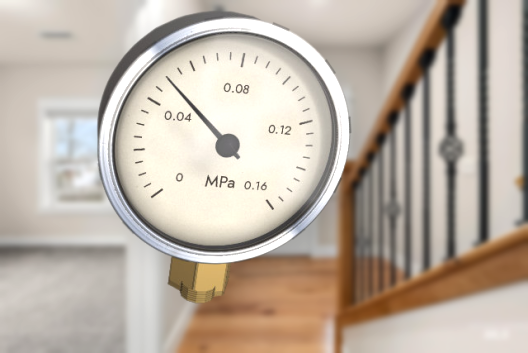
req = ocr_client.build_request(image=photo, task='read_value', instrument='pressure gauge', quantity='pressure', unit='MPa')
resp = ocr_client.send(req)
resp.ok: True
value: 0.05 MPa
